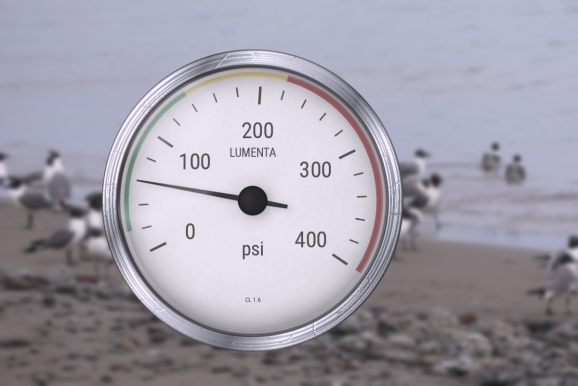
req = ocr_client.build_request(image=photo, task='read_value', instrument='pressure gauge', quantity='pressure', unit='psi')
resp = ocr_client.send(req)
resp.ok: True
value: 60 psi
